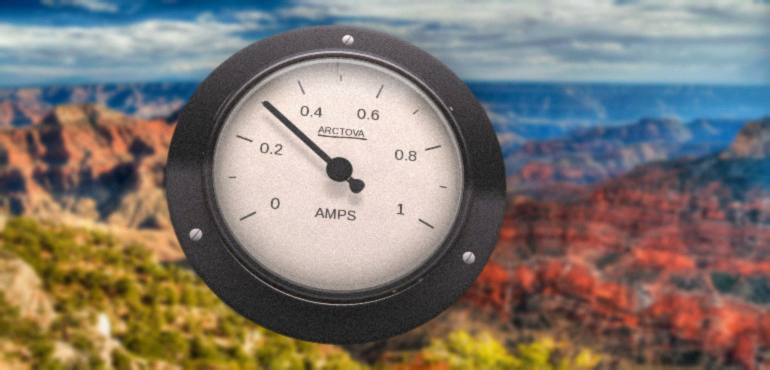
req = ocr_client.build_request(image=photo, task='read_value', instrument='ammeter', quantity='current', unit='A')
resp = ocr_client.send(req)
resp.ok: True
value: 0.3 A
